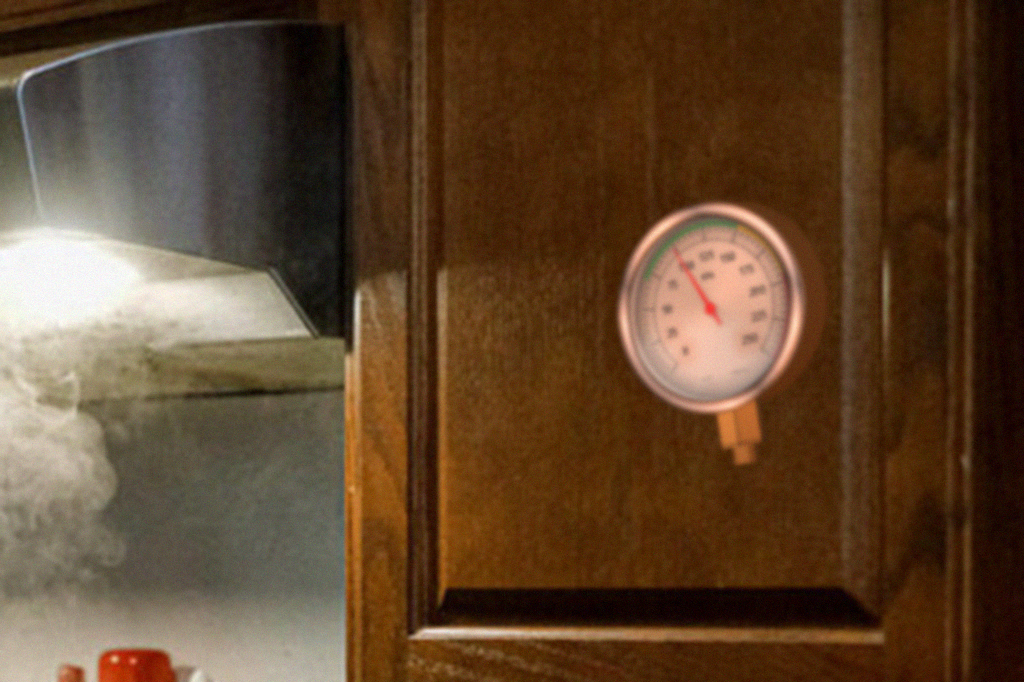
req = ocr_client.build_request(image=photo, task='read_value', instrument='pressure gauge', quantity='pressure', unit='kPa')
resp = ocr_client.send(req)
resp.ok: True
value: 100 kPa
